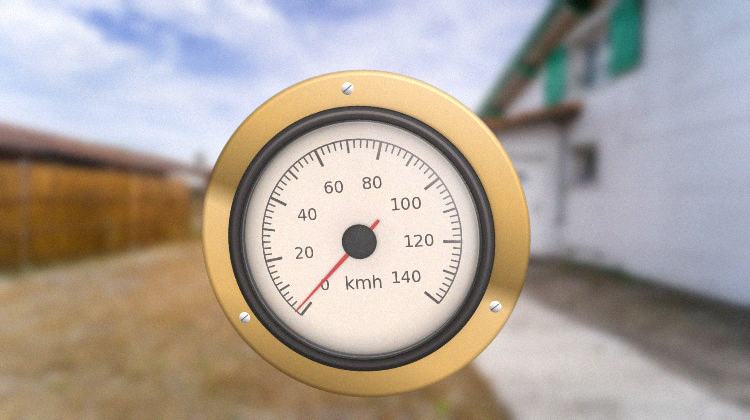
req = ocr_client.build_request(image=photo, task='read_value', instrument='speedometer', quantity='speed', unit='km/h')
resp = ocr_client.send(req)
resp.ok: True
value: 2 km/h
